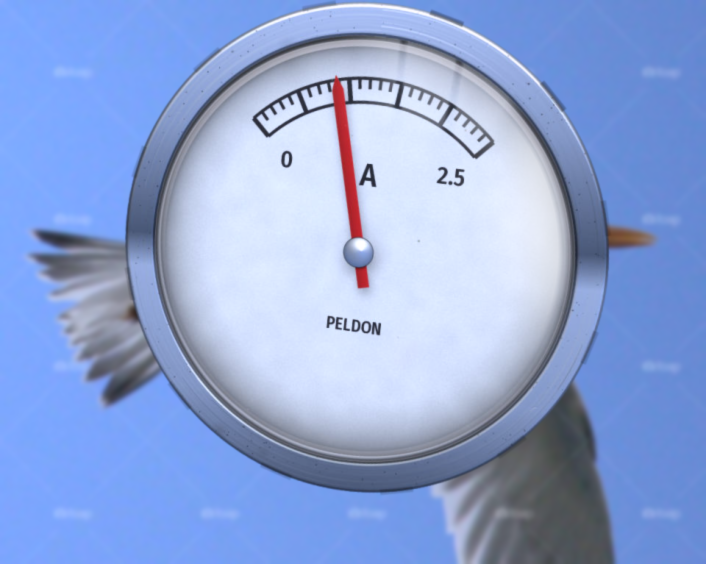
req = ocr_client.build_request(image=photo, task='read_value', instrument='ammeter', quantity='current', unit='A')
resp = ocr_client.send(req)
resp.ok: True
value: 0.9 A
